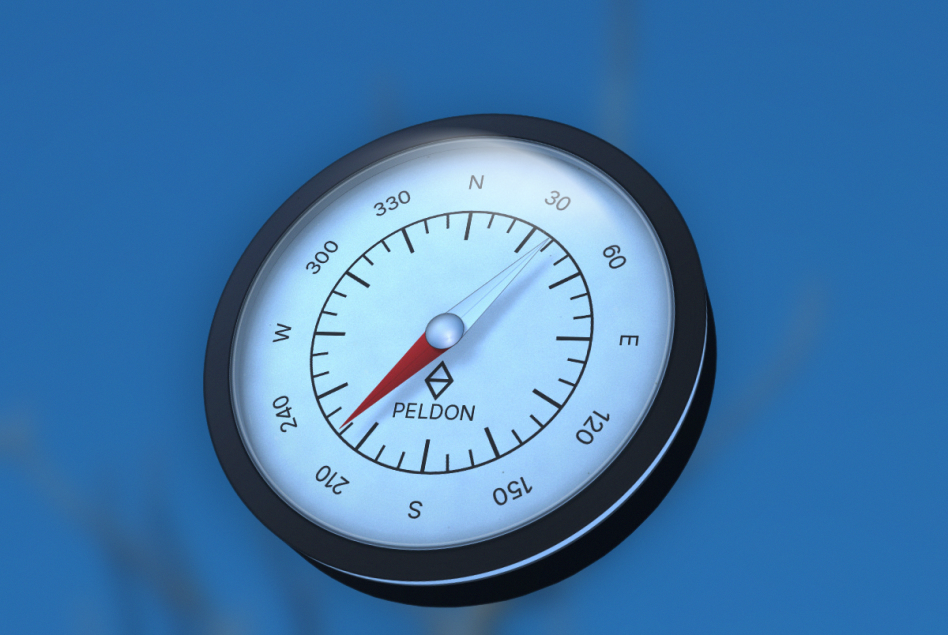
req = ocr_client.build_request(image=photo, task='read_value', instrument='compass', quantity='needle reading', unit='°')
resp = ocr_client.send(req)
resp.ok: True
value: 220 °
